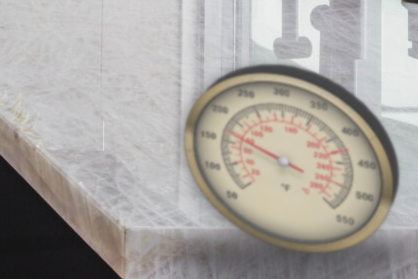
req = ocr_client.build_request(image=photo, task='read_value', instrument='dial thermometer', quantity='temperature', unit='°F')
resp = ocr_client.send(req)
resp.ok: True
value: 175 °F
